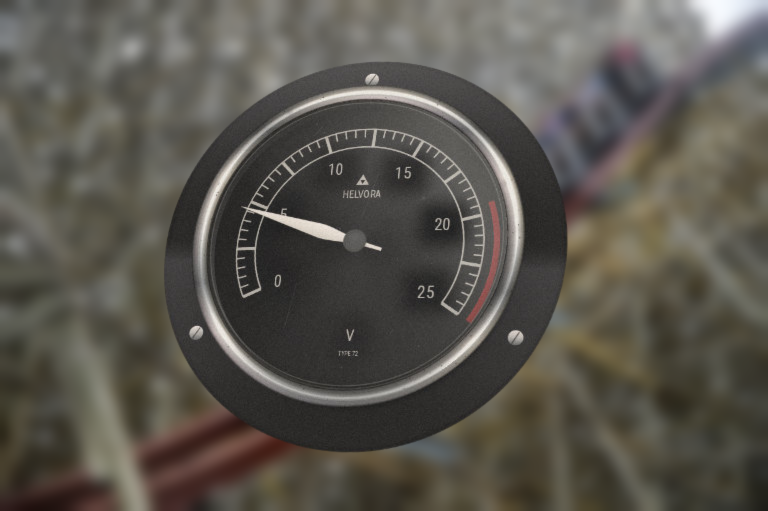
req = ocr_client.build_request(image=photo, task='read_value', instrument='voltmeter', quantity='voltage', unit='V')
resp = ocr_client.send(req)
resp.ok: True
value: 4.5 V
